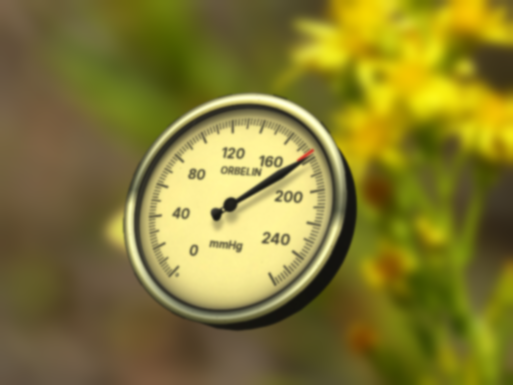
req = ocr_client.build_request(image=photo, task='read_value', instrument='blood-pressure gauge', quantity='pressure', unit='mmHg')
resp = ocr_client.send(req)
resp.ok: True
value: 180 mmHg
